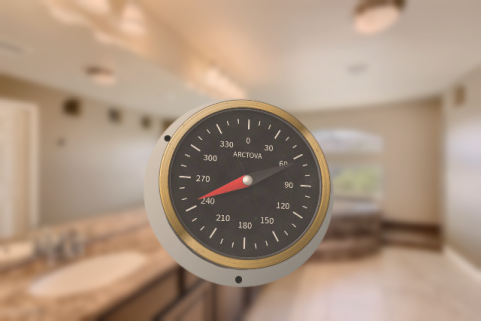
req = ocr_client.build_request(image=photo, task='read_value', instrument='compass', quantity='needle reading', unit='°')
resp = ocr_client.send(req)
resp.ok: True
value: 245 °
